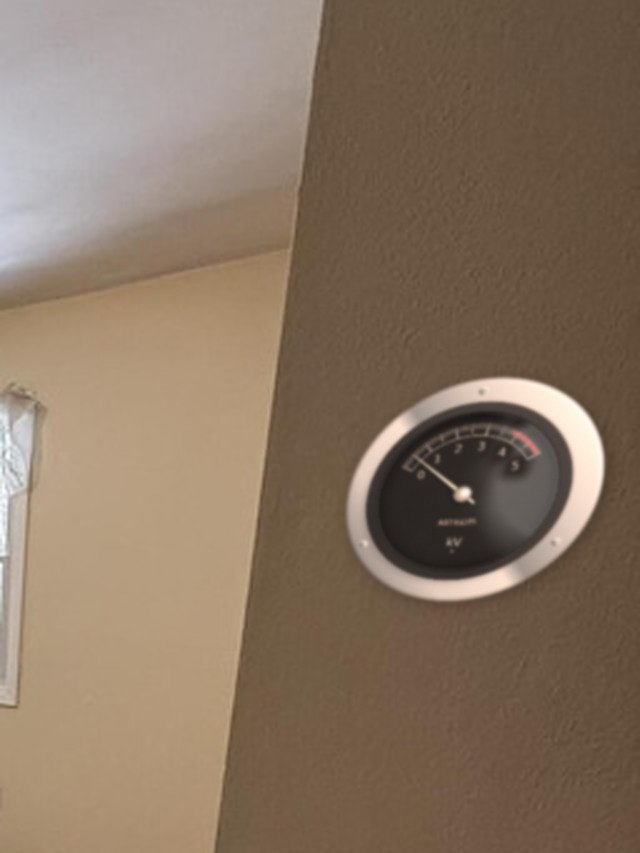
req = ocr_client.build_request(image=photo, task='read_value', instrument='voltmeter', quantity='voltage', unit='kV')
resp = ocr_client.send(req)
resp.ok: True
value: 0.5 kV
